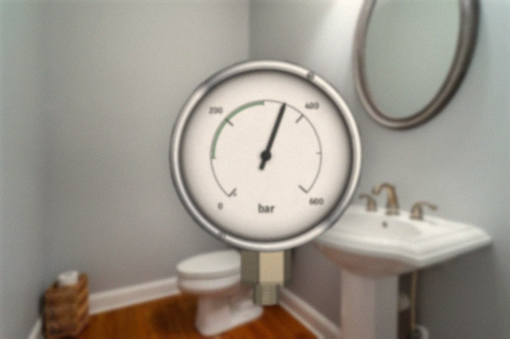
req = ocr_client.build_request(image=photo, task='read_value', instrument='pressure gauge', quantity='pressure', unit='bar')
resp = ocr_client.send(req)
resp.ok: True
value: 350 bar
